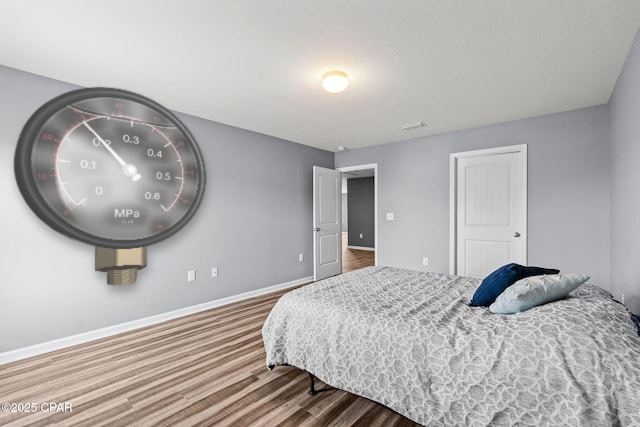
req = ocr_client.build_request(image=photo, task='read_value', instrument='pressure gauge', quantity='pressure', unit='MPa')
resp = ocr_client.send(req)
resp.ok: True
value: 0.2 MPa
